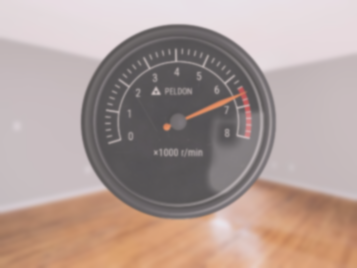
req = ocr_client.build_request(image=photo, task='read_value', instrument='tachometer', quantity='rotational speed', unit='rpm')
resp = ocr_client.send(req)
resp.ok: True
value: 6600 rpm
